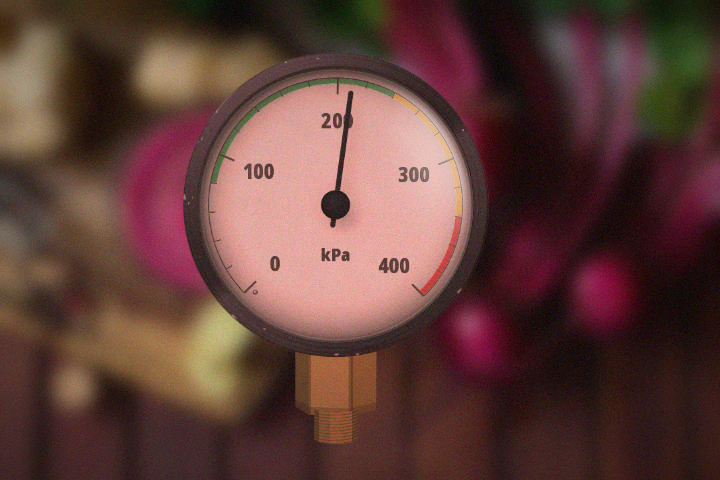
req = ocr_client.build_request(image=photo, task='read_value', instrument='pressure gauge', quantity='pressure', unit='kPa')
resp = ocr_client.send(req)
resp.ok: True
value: 210 kPa
